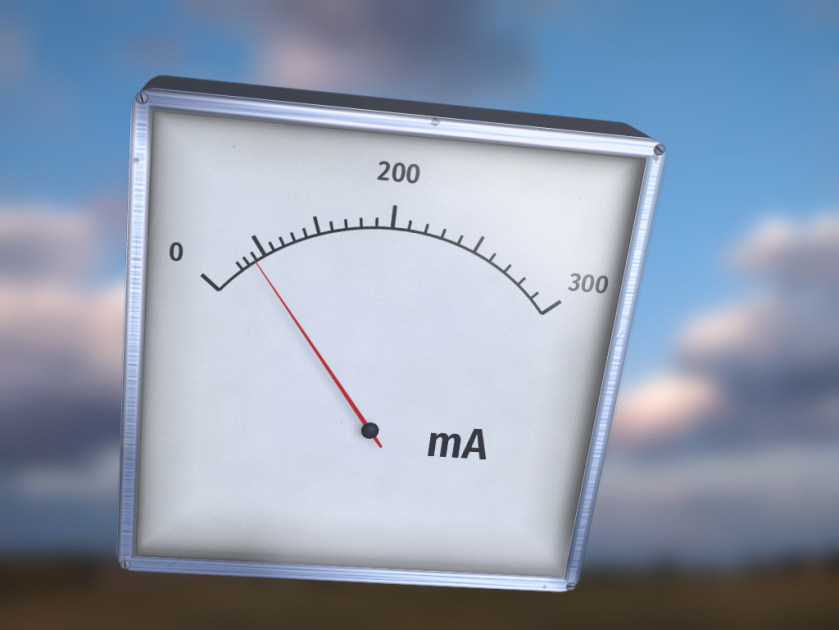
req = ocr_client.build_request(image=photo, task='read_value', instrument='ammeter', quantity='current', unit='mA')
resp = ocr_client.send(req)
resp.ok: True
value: 90 mA
